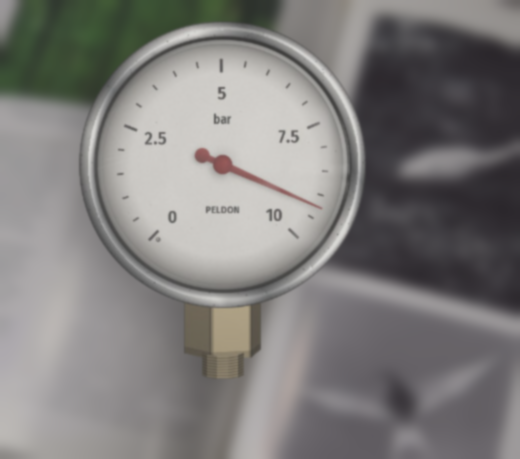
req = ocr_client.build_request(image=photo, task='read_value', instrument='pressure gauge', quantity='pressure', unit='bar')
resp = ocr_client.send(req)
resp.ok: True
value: 9.25 bar
